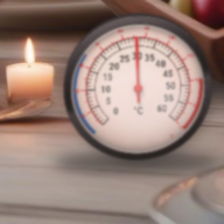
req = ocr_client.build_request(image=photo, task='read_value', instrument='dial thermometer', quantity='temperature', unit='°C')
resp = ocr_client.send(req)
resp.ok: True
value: 30 °C
